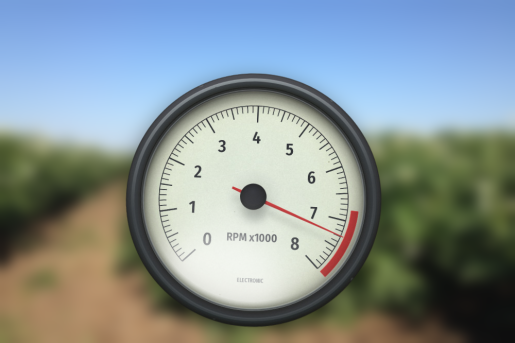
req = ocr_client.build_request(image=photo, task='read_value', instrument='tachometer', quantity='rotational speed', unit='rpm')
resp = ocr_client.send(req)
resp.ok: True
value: 7300 rpm
